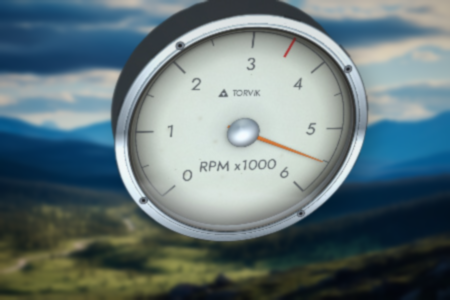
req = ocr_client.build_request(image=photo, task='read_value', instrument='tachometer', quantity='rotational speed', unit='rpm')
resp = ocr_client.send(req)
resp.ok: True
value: 5500 rpm
